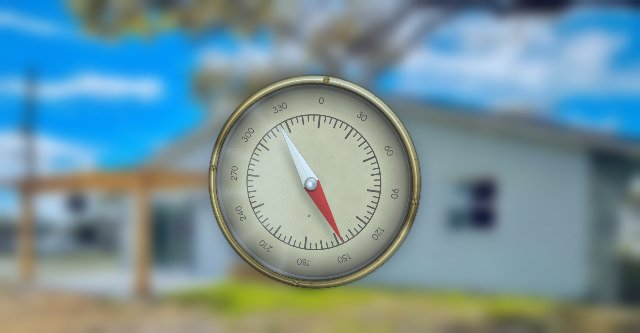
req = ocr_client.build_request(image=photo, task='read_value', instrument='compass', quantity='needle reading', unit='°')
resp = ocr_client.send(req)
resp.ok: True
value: 145 °
